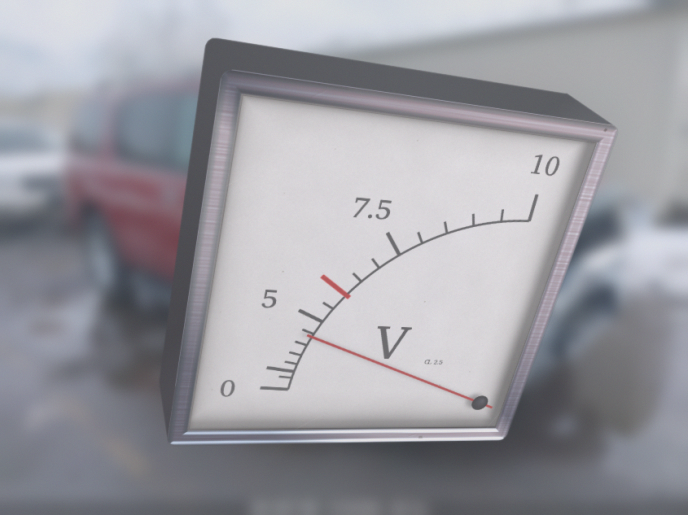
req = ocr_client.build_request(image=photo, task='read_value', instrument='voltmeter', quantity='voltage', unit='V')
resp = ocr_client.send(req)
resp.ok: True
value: 4.5 V
